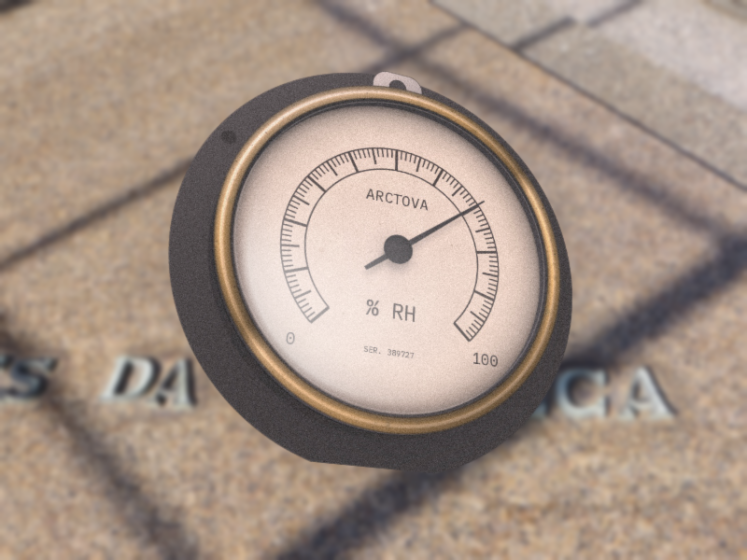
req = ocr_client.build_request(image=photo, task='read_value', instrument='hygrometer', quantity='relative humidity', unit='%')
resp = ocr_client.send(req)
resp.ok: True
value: 70 %
